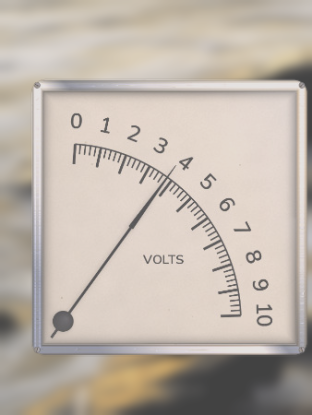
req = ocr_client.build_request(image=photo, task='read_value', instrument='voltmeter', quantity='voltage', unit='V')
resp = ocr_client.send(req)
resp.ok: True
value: 3.8 V
